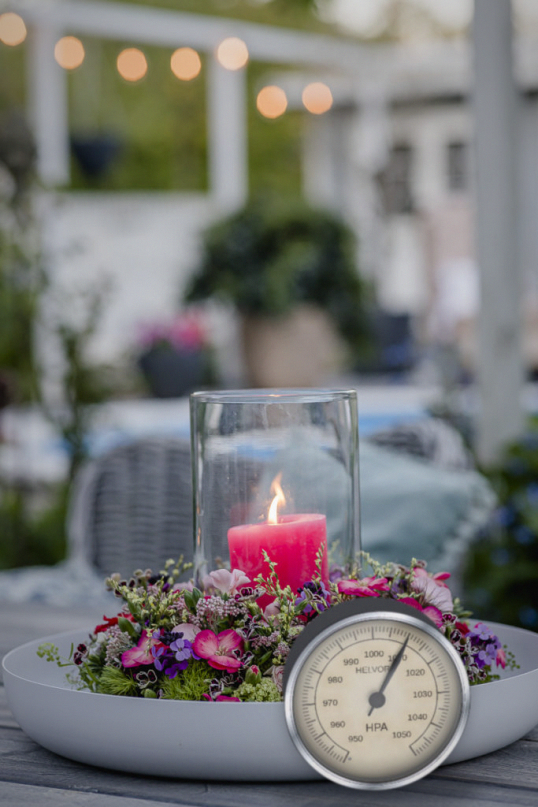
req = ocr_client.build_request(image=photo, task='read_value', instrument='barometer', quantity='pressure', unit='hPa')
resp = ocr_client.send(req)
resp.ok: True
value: 1010 hPa
